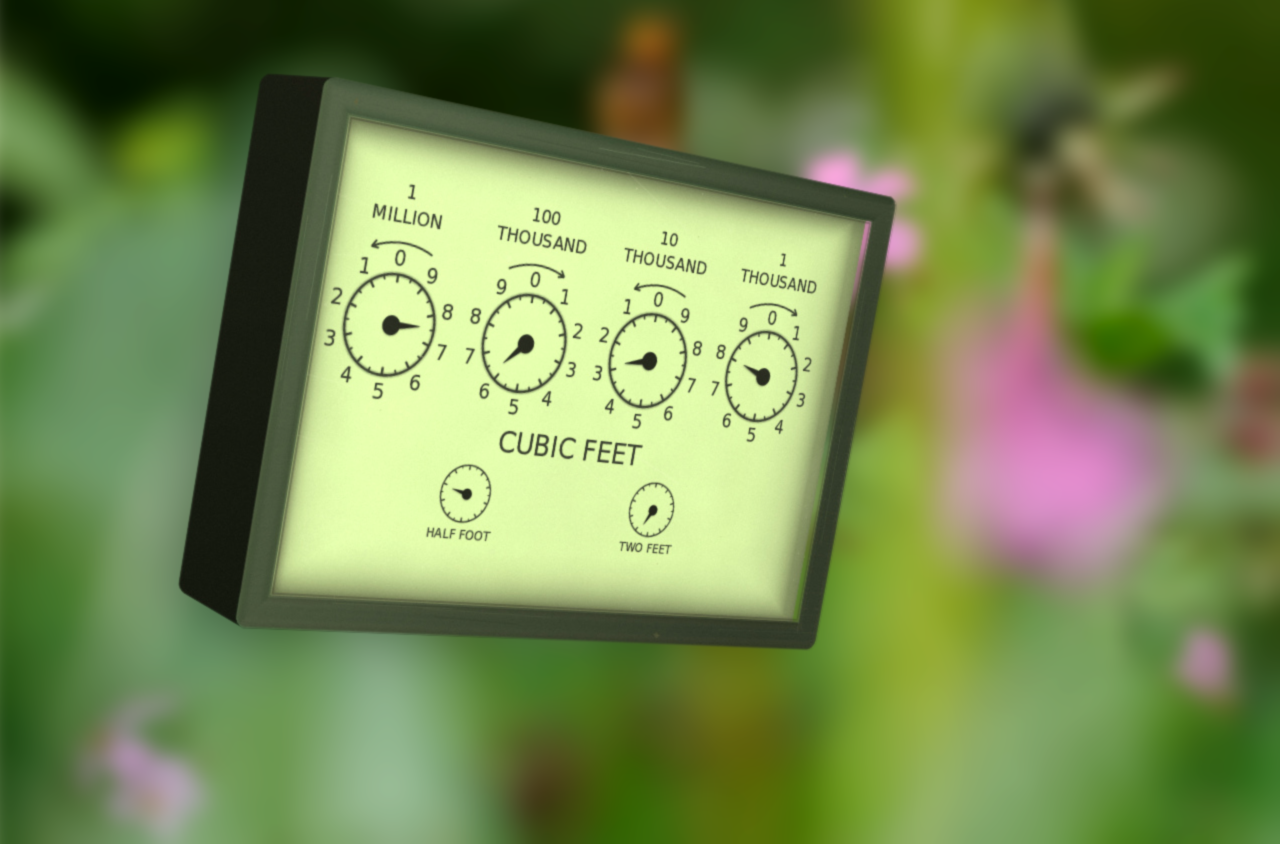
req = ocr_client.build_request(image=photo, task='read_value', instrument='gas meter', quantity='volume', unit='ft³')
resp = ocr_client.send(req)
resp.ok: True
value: 762800 ft³
